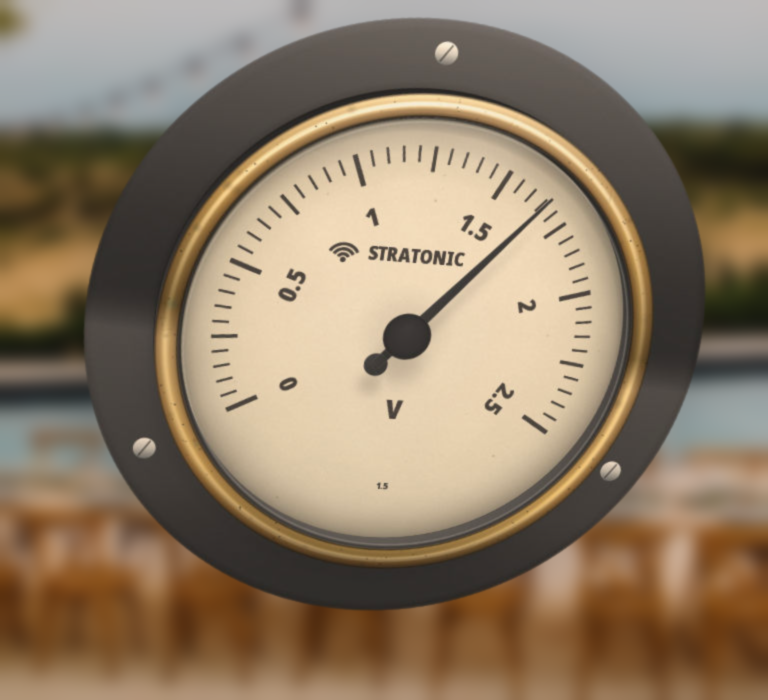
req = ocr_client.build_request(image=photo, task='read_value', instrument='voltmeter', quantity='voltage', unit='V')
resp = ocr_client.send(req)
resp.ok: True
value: 1.65 V
